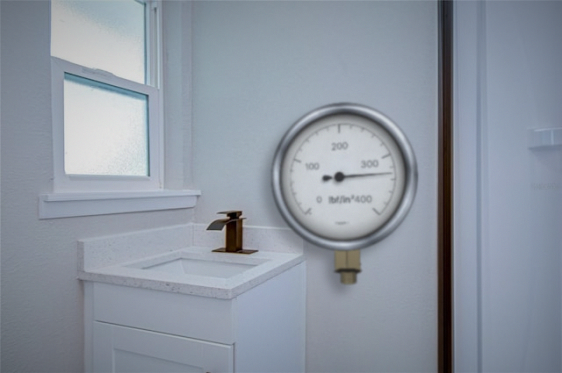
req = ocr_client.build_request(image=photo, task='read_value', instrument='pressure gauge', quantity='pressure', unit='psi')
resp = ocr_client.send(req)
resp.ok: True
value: 330 psi
